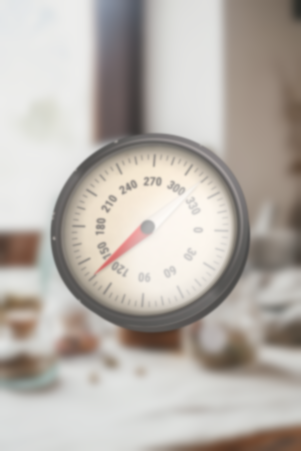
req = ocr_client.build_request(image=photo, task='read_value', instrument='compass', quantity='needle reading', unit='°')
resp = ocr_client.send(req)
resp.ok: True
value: 135 °
